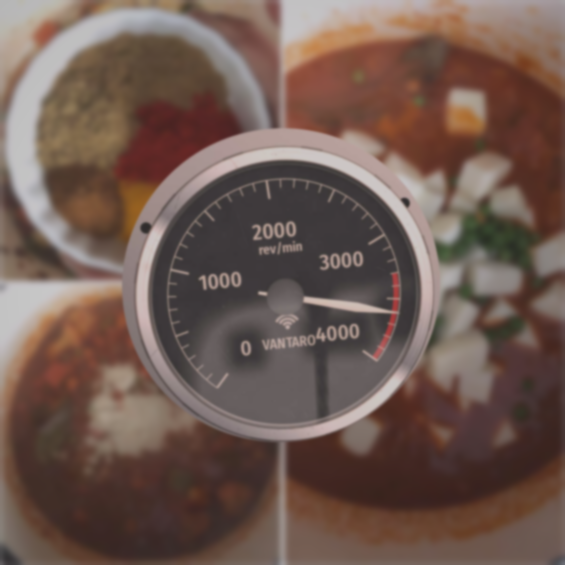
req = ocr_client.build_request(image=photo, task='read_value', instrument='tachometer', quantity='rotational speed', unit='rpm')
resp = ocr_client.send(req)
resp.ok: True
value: 3600 rpm
